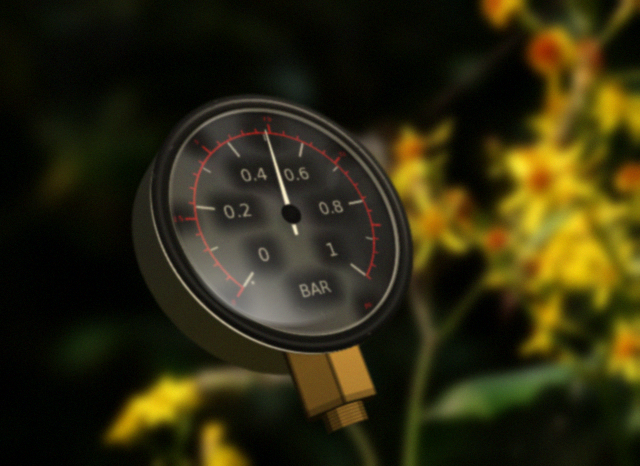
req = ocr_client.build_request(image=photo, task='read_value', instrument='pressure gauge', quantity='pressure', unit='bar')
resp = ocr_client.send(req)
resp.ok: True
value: 0.5 bar
